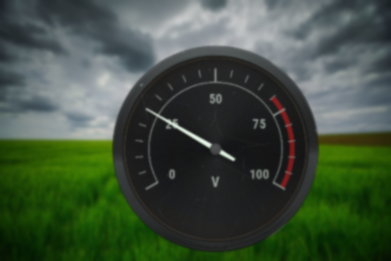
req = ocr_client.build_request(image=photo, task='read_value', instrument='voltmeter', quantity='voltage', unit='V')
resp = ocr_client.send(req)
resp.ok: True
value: 25 V
